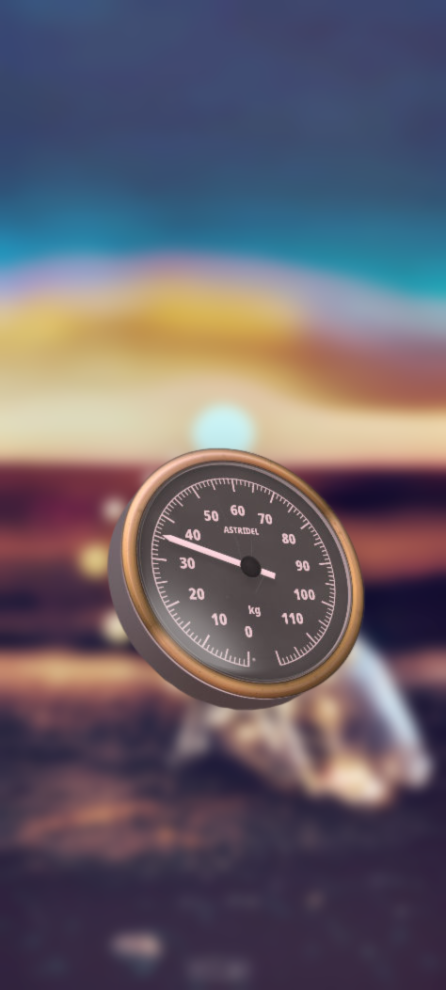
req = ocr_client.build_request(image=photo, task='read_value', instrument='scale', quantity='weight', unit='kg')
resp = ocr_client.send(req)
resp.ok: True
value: 35 kg
